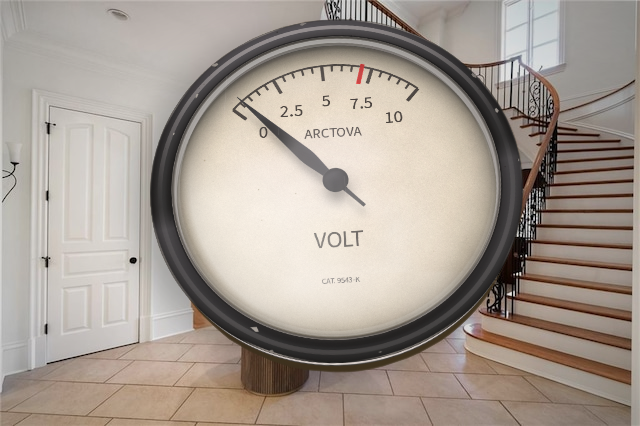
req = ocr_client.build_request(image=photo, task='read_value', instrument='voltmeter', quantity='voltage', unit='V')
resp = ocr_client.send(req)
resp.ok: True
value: 0.5 V
